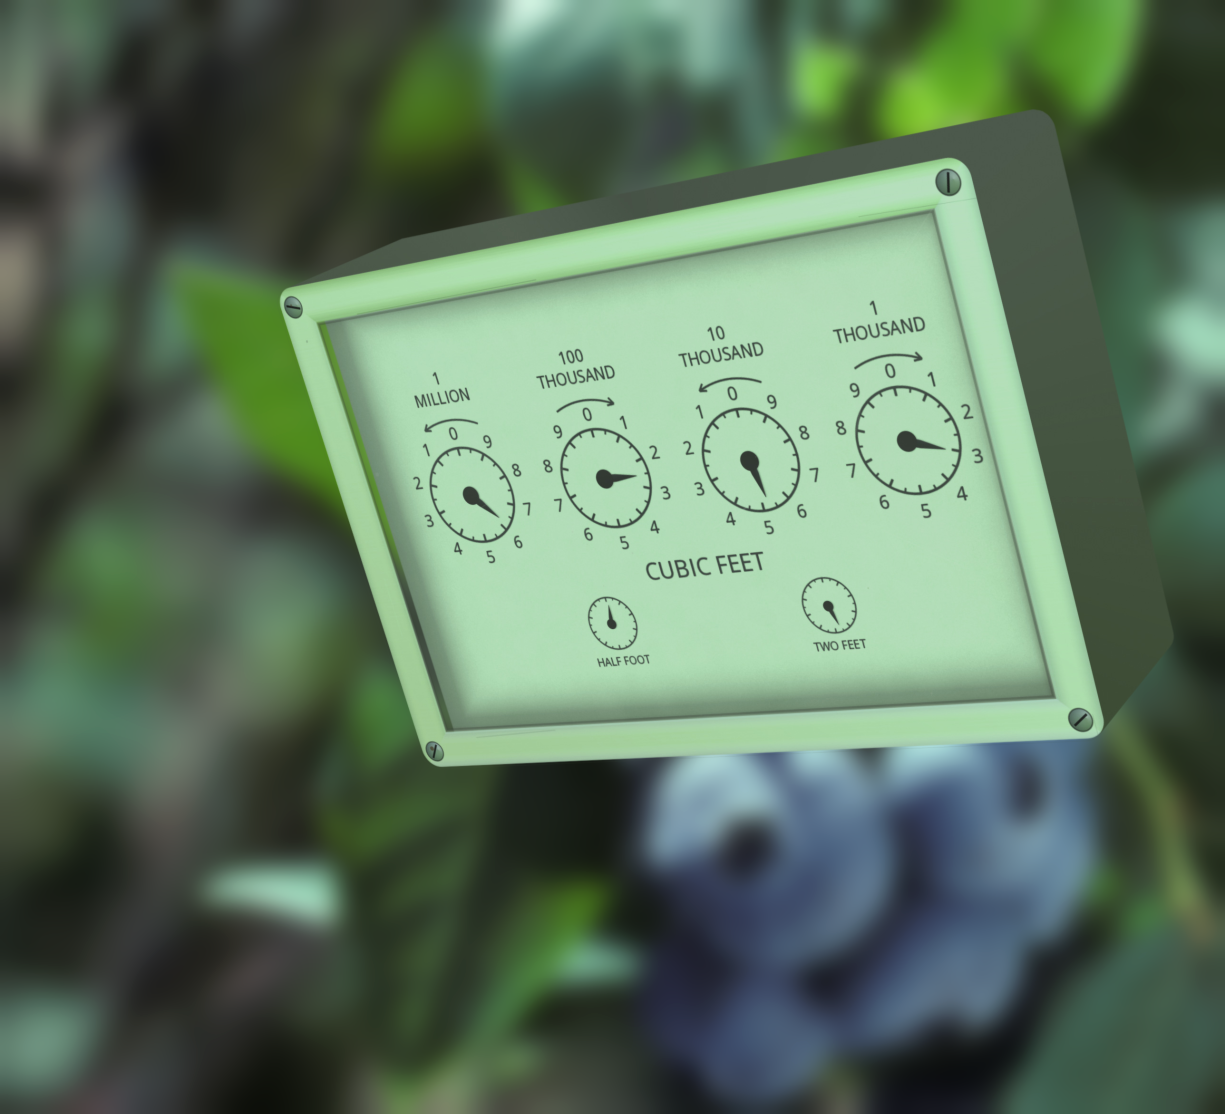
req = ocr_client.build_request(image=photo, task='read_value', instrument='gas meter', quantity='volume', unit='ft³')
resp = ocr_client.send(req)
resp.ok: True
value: 625300 ft³
